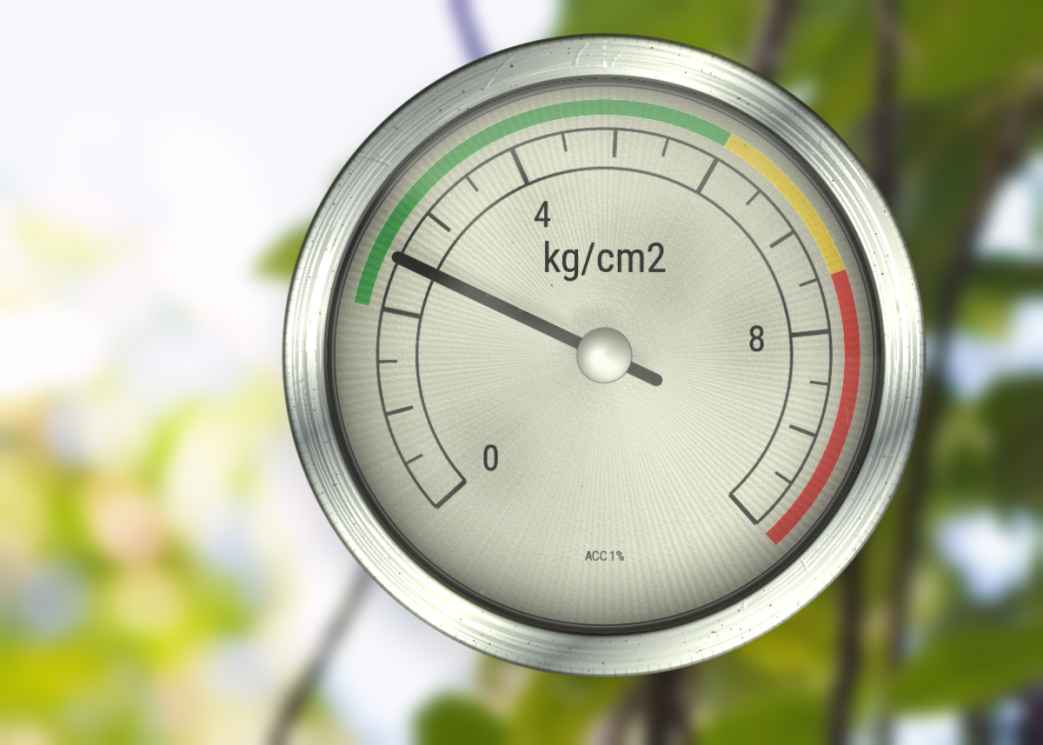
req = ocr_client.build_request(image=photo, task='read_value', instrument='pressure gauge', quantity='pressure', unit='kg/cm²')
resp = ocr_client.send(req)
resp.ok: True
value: 2.5 kg/cm²
